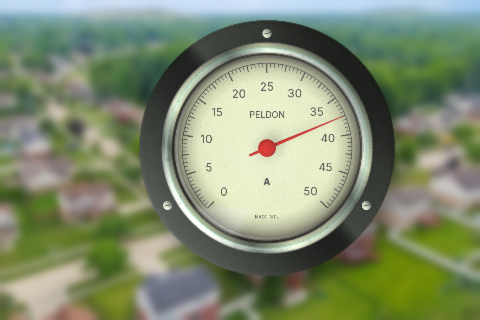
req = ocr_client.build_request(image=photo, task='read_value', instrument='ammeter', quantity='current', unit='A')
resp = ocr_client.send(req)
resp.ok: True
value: 37.5 A
